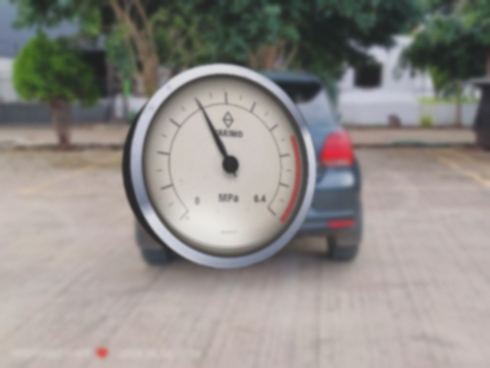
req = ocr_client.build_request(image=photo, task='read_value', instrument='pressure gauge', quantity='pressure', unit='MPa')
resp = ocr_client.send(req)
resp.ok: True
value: 0.16 MPa
